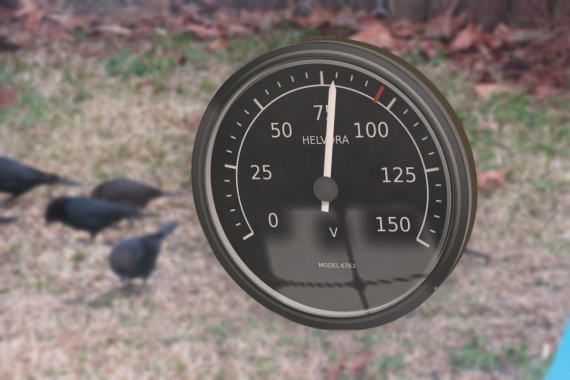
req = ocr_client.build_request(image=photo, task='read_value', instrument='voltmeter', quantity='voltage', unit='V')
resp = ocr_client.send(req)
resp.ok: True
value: 80 V
